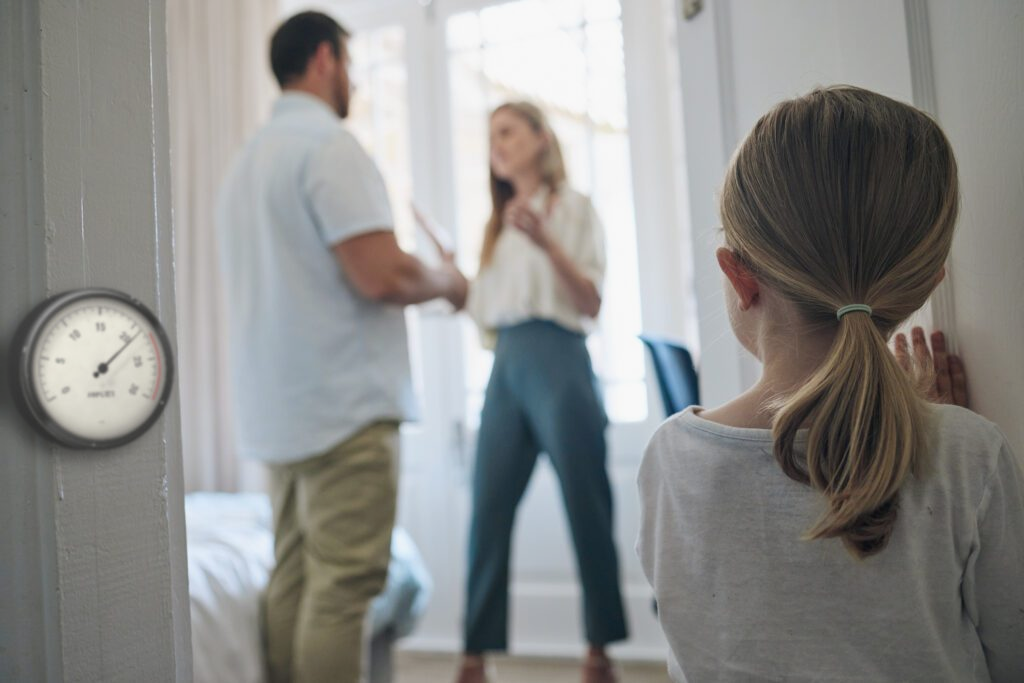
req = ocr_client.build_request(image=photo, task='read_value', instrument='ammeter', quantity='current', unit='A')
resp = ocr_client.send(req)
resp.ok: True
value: 21 A
